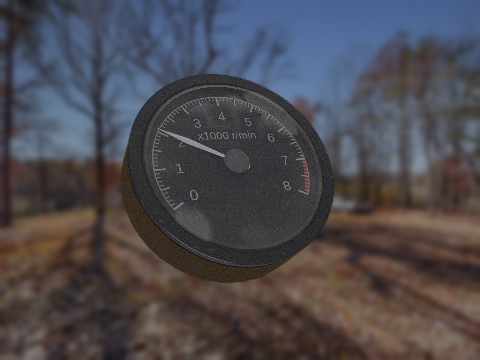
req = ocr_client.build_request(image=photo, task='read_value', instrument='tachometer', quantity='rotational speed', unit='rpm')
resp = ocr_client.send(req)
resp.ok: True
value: 2000 rpm
